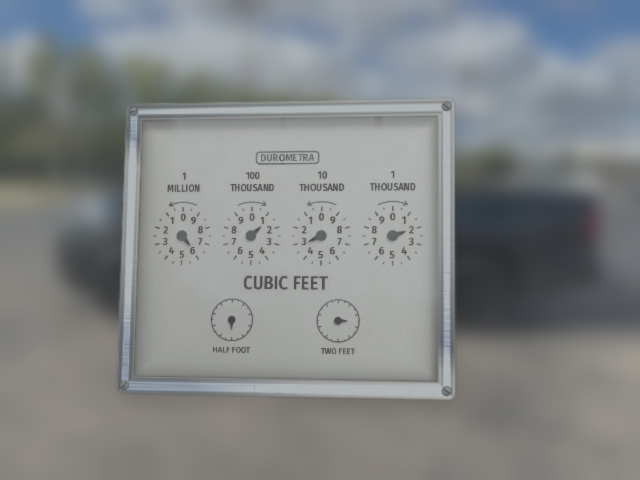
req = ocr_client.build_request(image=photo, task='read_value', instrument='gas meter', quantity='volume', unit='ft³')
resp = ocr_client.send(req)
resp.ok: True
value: 613200 ft³
